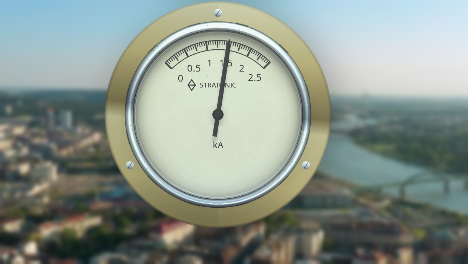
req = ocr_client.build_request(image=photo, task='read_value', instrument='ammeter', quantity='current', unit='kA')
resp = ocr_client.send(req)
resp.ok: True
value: 1.5 kA
